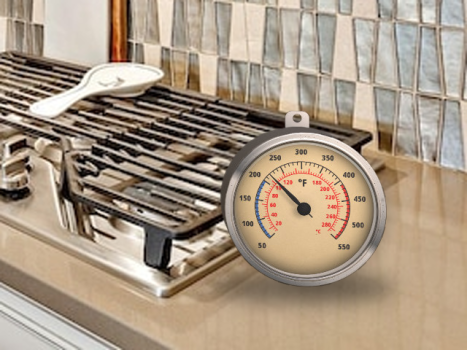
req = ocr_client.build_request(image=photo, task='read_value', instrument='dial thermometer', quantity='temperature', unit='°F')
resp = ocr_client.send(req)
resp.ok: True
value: 220 °F
